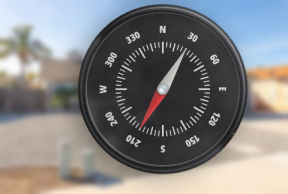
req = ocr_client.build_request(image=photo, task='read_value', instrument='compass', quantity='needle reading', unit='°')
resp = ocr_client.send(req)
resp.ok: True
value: 210 °
